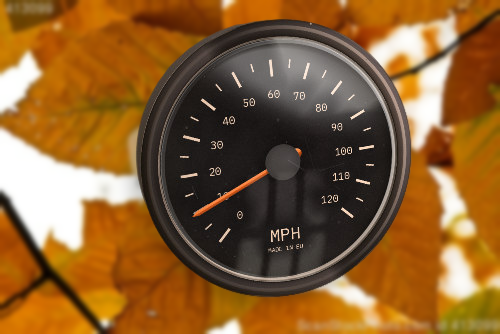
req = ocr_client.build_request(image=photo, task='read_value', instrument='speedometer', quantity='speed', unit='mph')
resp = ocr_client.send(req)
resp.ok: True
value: 10 mph
